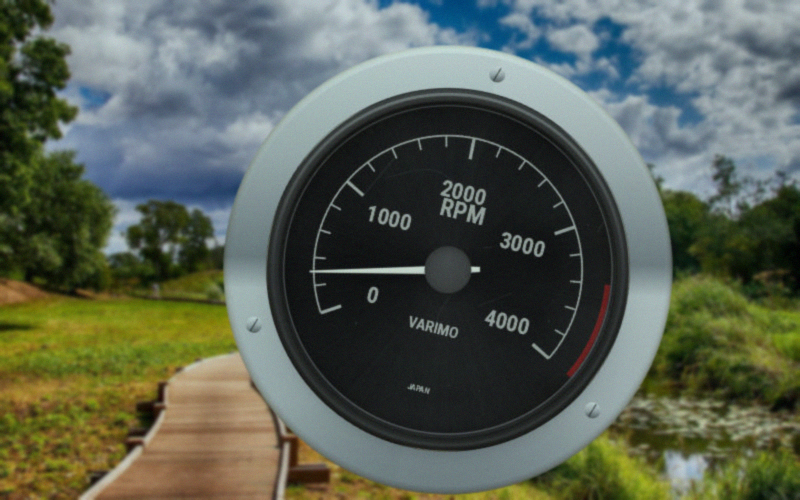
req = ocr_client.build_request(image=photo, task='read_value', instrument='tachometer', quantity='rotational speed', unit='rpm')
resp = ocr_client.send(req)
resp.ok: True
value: 300 rpm
